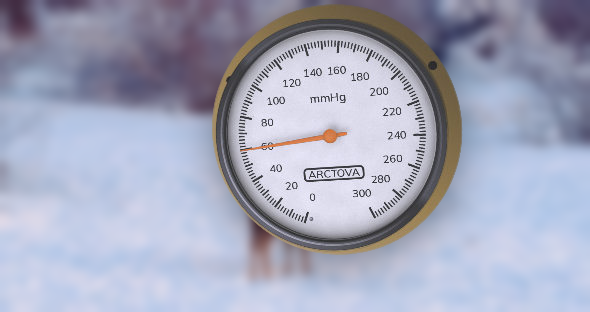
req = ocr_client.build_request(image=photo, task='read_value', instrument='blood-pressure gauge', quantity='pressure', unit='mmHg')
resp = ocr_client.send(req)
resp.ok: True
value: 60 mmHg
